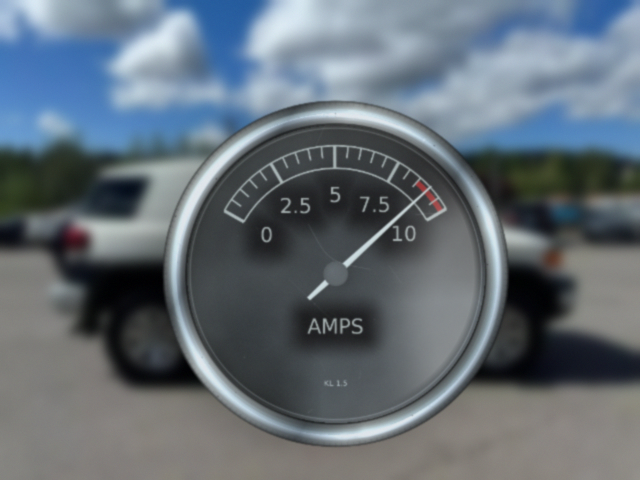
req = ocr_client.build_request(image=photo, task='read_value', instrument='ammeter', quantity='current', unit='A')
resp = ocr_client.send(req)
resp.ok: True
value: 9 A
